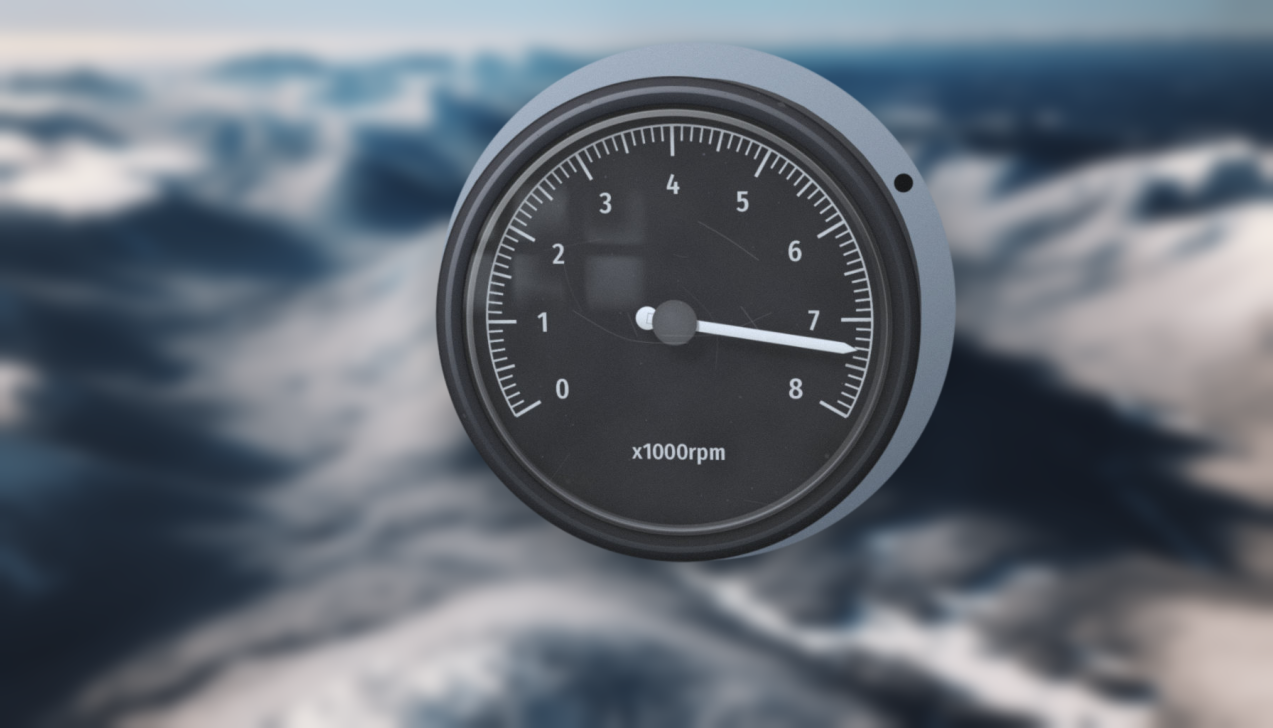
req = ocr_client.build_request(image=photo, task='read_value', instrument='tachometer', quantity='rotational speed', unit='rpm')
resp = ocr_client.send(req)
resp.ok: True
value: 7300 rpm
